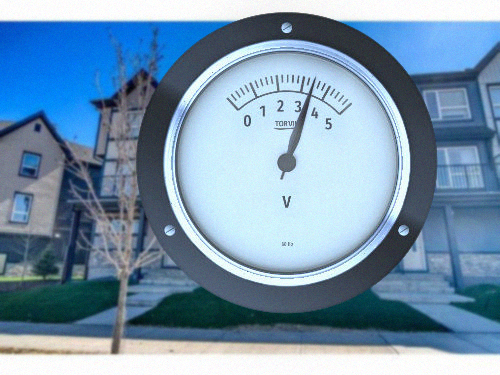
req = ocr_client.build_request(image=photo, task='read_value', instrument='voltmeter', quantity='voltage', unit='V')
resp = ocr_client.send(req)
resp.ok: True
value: 3.4 V
